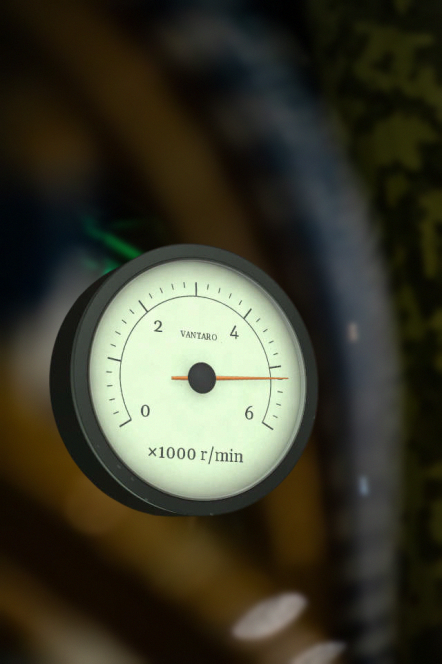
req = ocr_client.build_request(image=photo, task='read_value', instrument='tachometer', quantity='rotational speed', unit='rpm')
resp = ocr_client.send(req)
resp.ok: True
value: 5200 rpm
